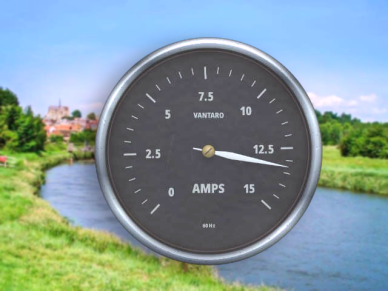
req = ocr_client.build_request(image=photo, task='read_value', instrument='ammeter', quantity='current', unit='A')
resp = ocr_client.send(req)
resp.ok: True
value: 13.25 A
